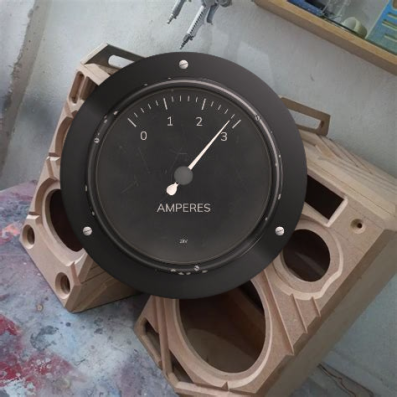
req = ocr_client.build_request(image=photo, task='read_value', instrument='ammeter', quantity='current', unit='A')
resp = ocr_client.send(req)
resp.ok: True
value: 2.8 A
